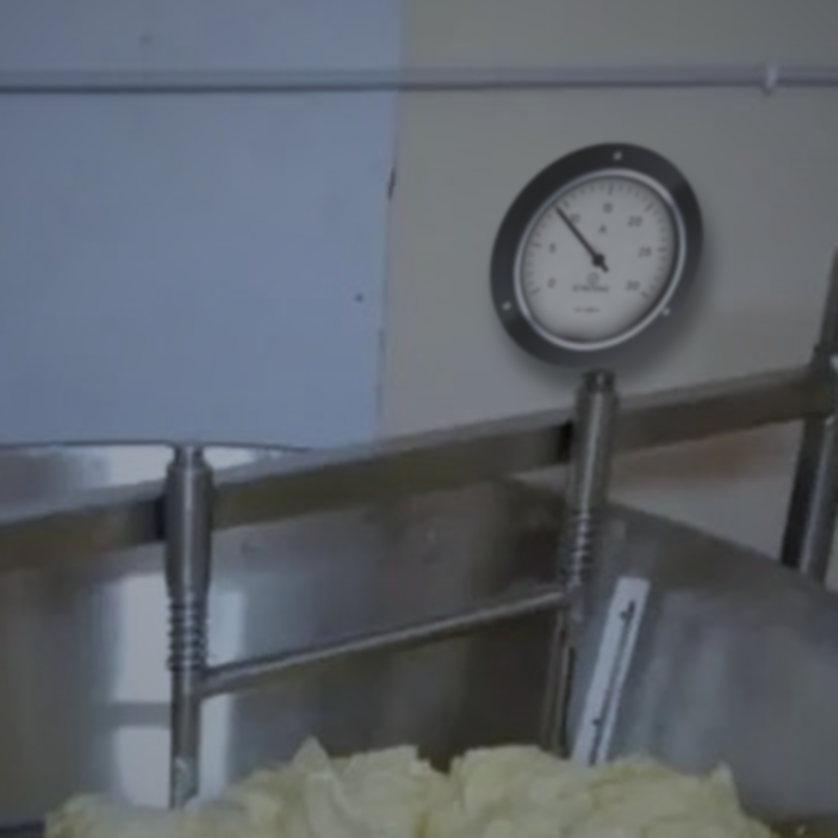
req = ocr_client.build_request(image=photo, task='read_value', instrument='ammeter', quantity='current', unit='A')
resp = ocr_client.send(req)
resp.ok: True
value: 9 A
